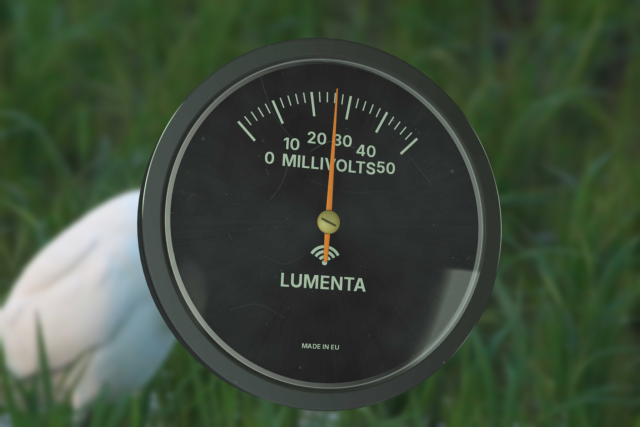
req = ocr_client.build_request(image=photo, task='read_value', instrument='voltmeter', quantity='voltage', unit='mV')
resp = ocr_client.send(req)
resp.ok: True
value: 26 mV
